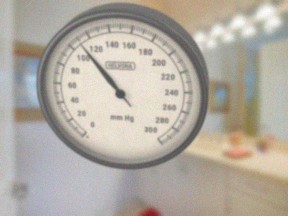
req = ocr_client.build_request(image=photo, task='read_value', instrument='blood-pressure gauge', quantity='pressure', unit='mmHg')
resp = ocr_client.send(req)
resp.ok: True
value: 110 mmHg
